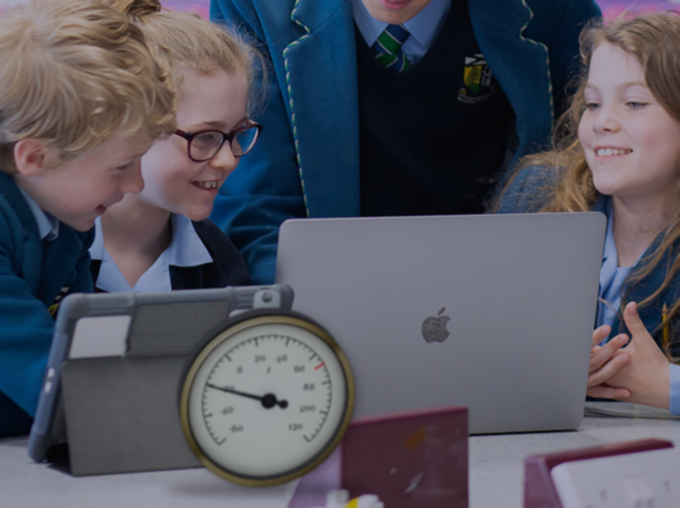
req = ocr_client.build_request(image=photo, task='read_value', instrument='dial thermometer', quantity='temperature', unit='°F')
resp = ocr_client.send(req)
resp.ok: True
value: -20 °F
